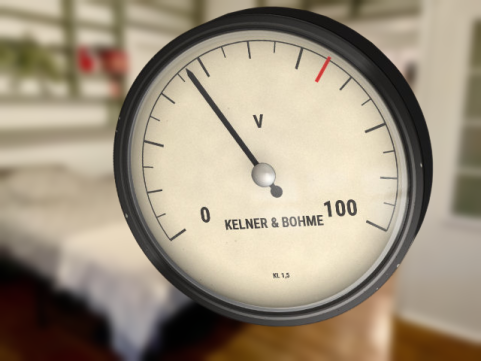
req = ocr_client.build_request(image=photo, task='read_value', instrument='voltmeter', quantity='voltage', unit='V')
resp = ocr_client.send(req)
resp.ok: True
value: 37.5 V
